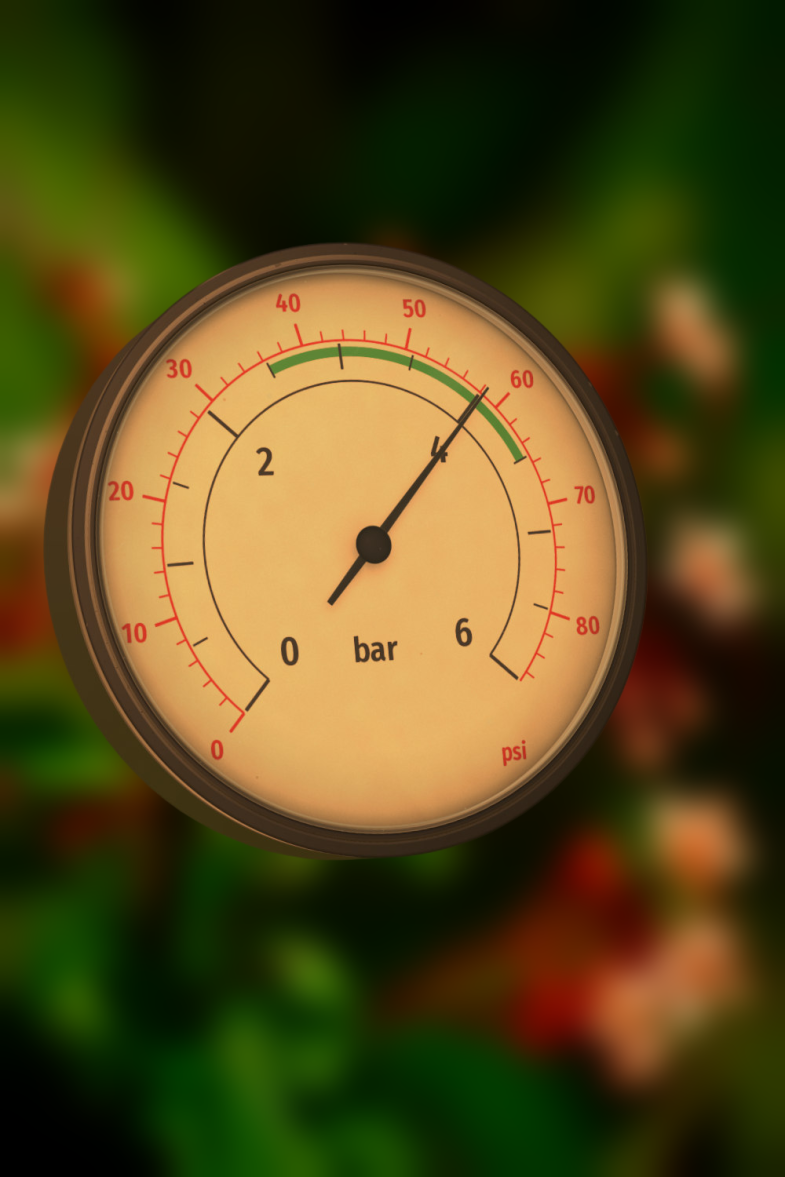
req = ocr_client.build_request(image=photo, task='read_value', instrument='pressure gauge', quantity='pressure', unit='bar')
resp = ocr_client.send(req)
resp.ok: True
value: 4 bar
